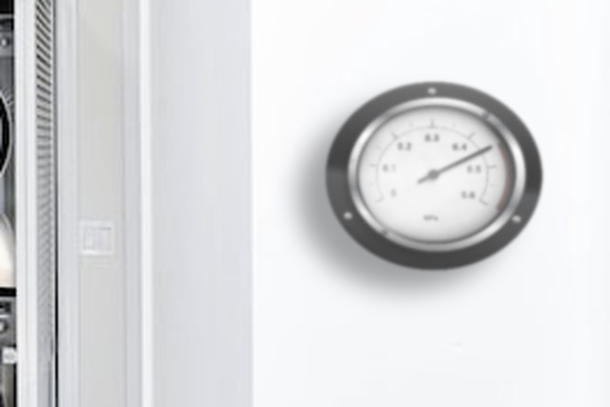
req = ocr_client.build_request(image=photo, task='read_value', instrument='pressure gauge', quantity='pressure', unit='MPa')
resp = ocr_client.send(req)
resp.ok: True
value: 0.45 MPa
